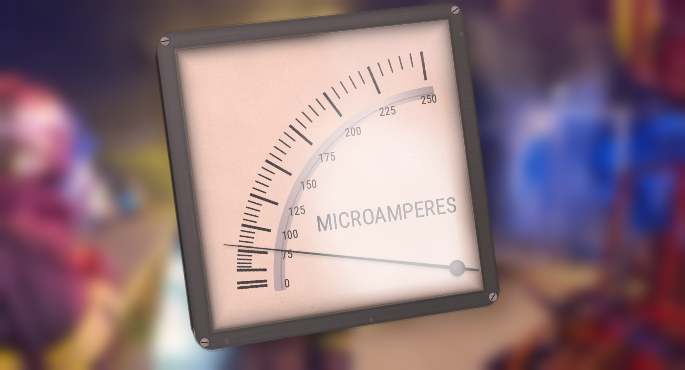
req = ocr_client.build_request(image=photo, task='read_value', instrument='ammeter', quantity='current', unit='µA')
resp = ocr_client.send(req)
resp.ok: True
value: 80 µA
